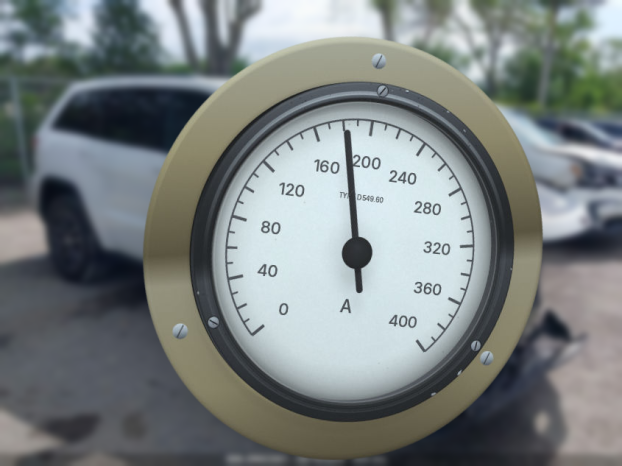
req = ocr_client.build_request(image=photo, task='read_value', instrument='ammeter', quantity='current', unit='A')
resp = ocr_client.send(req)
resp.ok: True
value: 180 A
